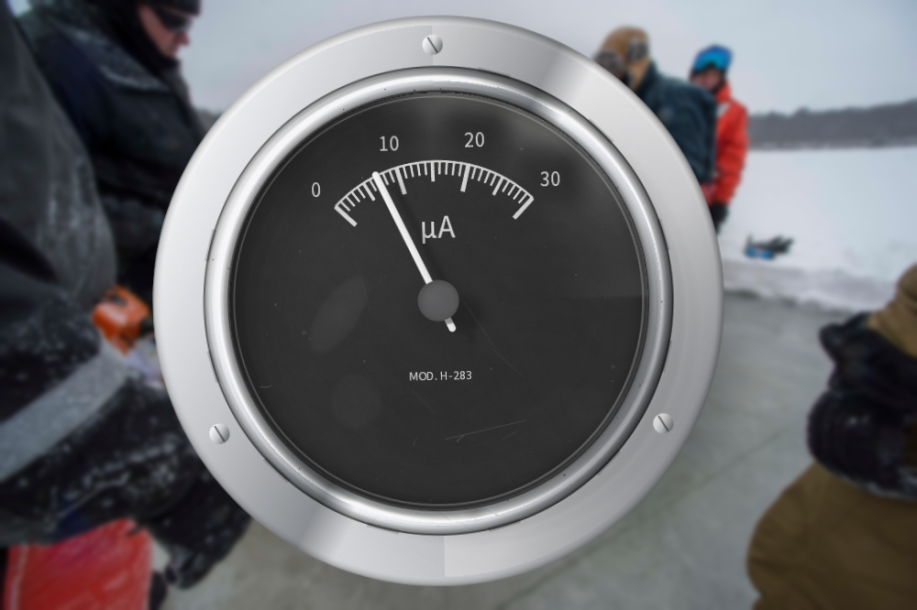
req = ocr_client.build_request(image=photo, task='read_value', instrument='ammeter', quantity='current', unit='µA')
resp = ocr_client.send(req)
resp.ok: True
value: 7 µA
